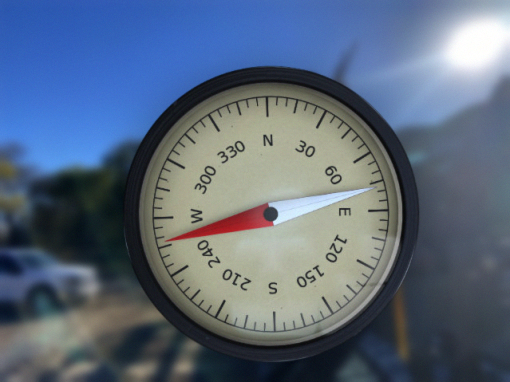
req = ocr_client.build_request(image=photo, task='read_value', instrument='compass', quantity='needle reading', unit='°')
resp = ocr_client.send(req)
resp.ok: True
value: 257.5 °
